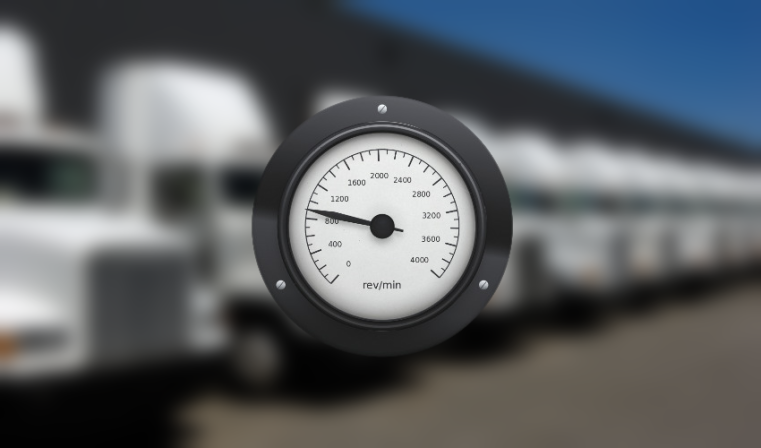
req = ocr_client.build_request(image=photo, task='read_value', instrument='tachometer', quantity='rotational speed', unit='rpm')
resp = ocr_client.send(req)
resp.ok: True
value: 900 rpm
